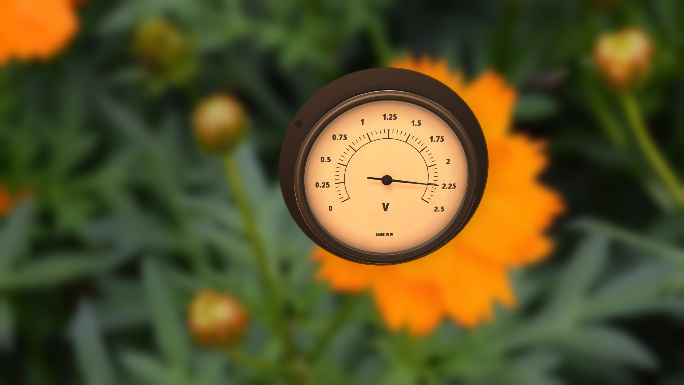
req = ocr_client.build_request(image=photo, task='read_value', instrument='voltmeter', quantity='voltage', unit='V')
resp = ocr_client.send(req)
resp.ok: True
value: 2.25 V
